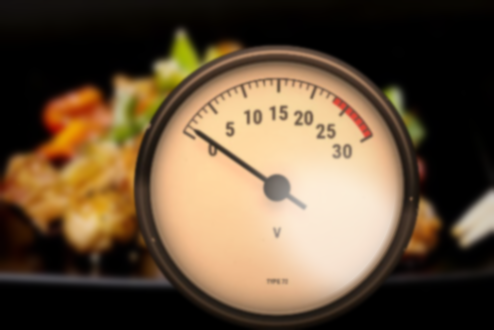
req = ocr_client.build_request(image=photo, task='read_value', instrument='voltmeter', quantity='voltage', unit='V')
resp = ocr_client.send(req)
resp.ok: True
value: 1 V
